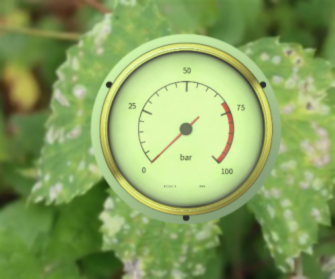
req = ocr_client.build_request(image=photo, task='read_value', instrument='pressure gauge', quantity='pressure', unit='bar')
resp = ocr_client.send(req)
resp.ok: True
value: 0 bar
